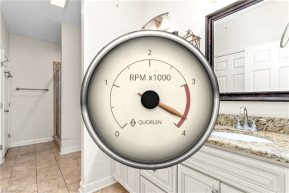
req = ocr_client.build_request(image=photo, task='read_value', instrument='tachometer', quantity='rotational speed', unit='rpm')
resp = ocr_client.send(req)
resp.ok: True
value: 3750 rpm
